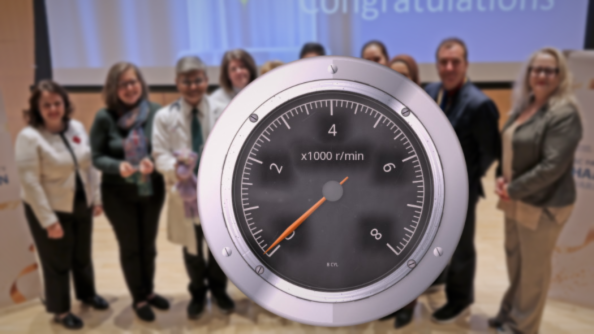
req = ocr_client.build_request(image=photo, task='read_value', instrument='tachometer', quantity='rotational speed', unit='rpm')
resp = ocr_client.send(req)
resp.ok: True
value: 100 rpm
